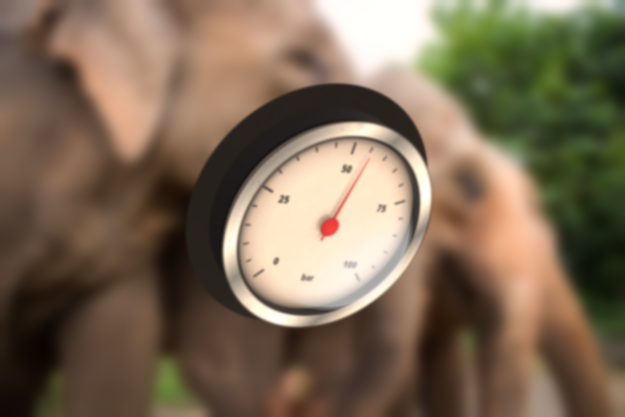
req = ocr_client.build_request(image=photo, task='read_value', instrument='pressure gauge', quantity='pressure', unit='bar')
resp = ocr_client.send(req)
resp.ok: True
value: 55 bar
